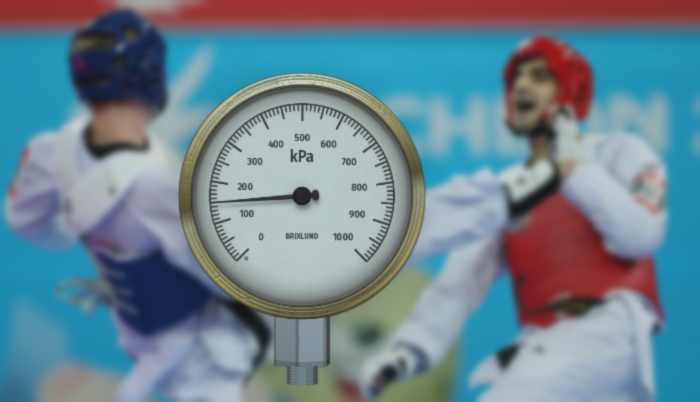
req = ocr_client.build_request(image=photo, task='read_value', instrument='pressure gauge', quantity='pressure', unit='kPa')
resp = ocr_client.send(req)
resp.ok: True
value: 150 kPa
